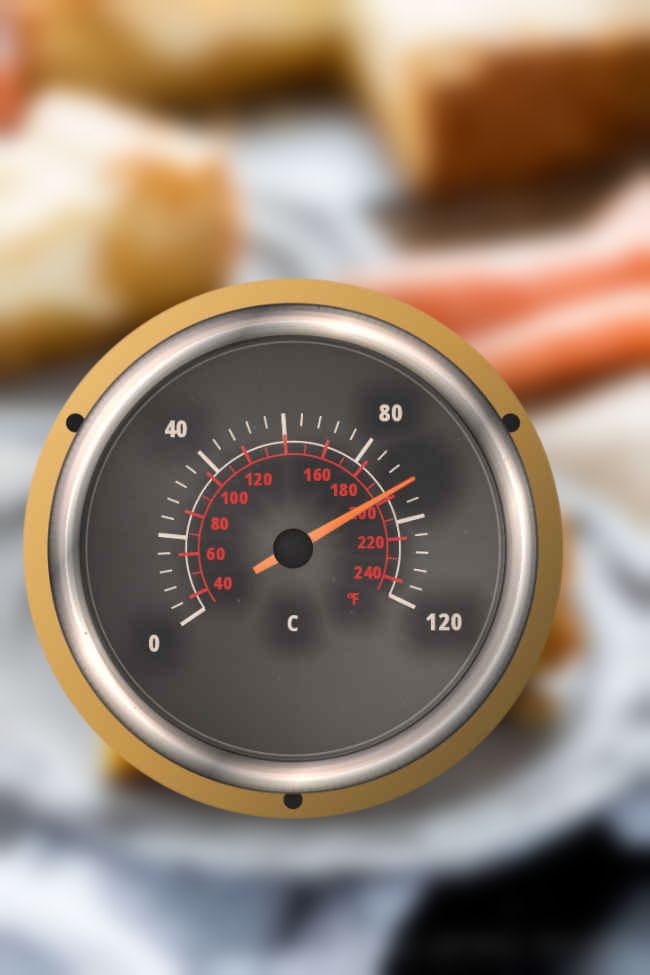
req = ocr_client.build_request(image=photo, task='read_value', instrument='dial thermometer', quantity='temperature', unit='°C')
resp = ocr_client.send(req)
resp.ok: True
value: 92 °C
